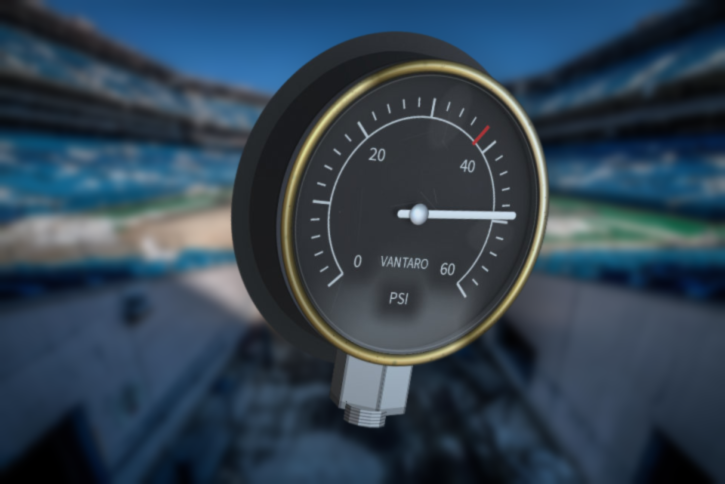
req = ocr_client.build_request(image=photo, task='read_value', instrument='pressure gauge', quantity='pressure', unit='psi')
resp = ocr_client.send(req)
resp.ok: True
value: 49 psi
